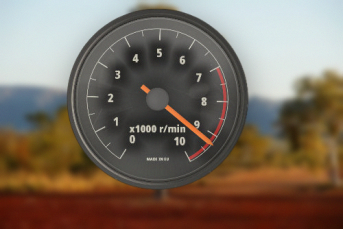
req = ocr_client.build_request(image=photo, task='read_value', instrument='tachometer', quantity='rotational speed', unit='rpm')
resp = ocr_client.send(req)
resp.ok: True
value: 9250 rpm
